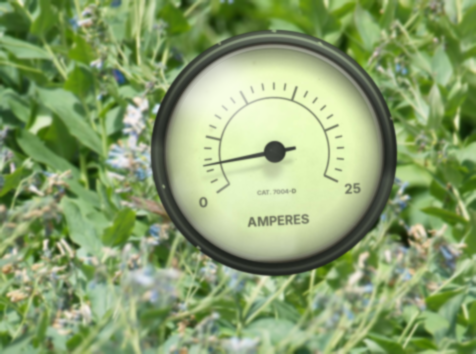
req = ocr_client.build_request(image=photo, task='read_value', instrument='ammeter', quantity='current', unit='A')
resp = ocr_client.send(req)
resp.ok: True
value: 2.5 A
